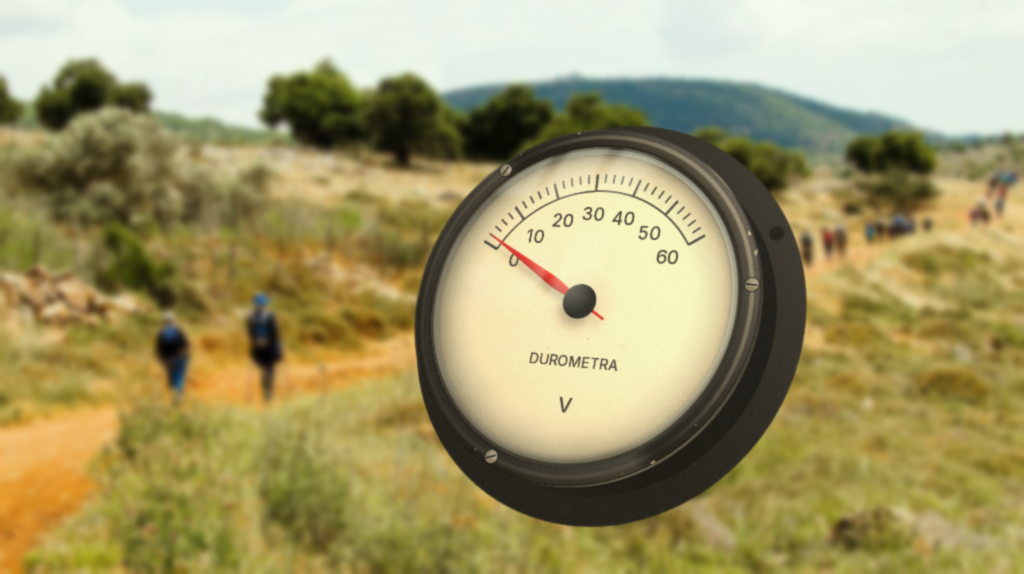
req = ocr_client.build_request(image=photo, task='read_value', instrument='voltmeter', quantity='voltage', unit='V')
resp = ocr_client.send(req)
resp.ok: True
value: 2 V
